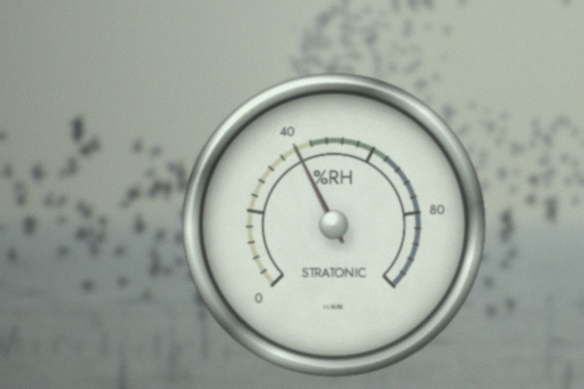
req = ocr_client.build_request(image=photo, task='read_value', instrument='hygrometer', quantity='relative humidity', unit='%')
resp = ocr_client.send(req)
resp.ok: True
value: 40 %
